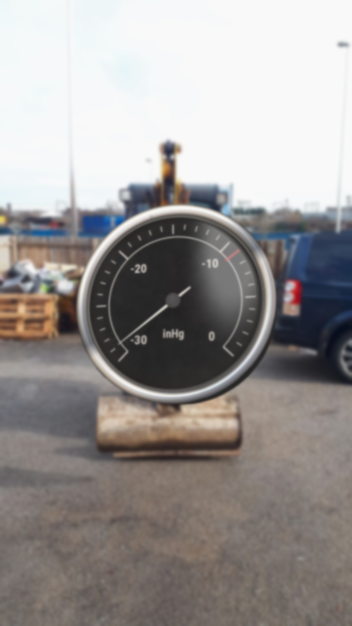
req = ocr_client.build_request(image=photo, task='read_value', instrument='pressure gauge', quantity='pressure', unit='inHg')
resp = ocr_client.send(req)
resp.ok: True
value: -29 inHg
